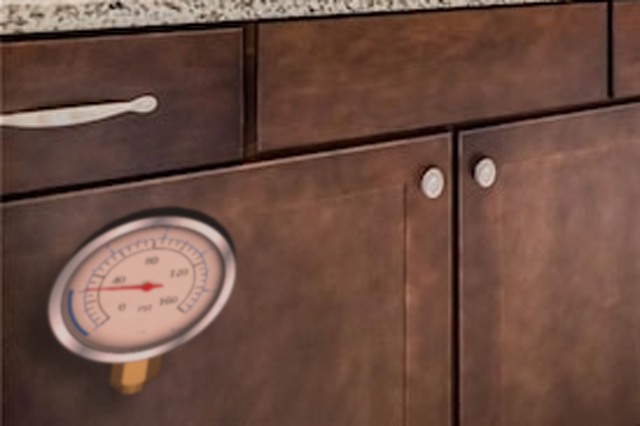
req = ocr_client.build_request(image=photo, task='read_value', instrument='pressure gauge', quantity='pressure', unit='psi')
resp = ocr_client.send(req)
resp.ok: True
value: 30 psi
